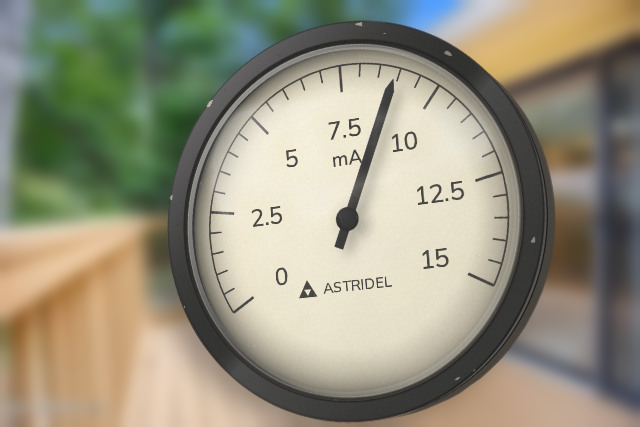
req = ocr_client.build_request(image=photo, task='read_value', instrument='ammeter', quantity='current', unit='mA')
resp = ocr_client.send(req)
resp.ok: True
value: 9 mA
